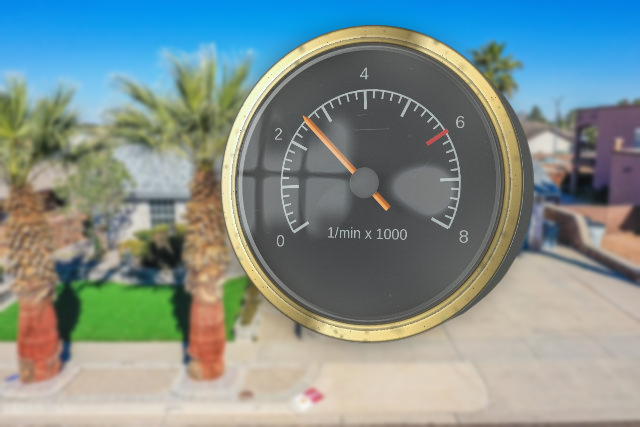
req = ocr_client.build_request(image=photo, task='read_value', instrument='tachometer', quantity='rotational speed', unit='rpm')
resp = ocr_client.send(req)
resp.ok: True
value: 2600 rpm
